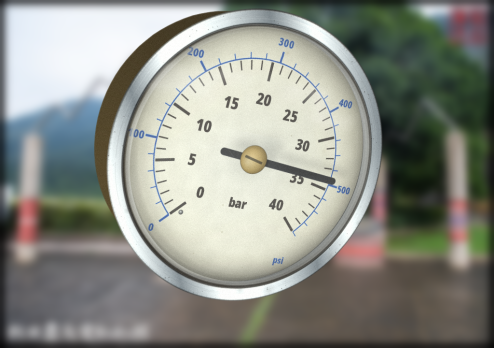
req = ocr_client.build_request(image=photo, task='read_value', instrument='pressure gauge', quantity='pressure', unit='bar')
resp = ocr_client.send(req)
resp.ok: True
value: 34 bar
